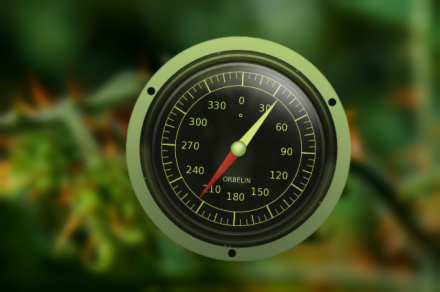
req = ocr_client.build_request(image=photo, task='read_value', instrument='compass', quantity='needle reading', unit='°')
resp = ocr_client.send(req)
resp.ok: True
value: 215 °
